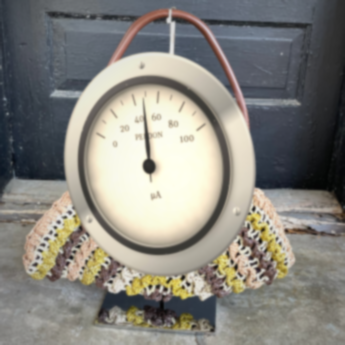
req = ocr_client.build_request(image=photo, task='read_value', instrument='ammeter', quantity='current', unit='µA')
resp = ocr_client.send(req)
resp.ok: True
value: 50 µA
